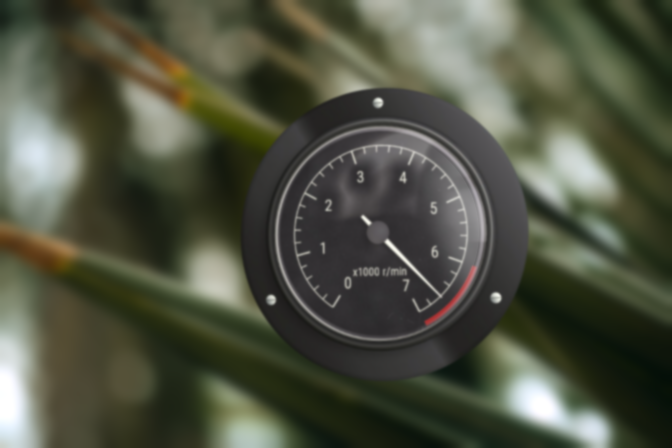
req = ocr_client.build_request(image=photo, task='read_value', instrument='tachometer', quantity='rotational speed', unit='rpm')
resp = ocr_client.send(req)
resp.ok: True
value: 6600 rpm
